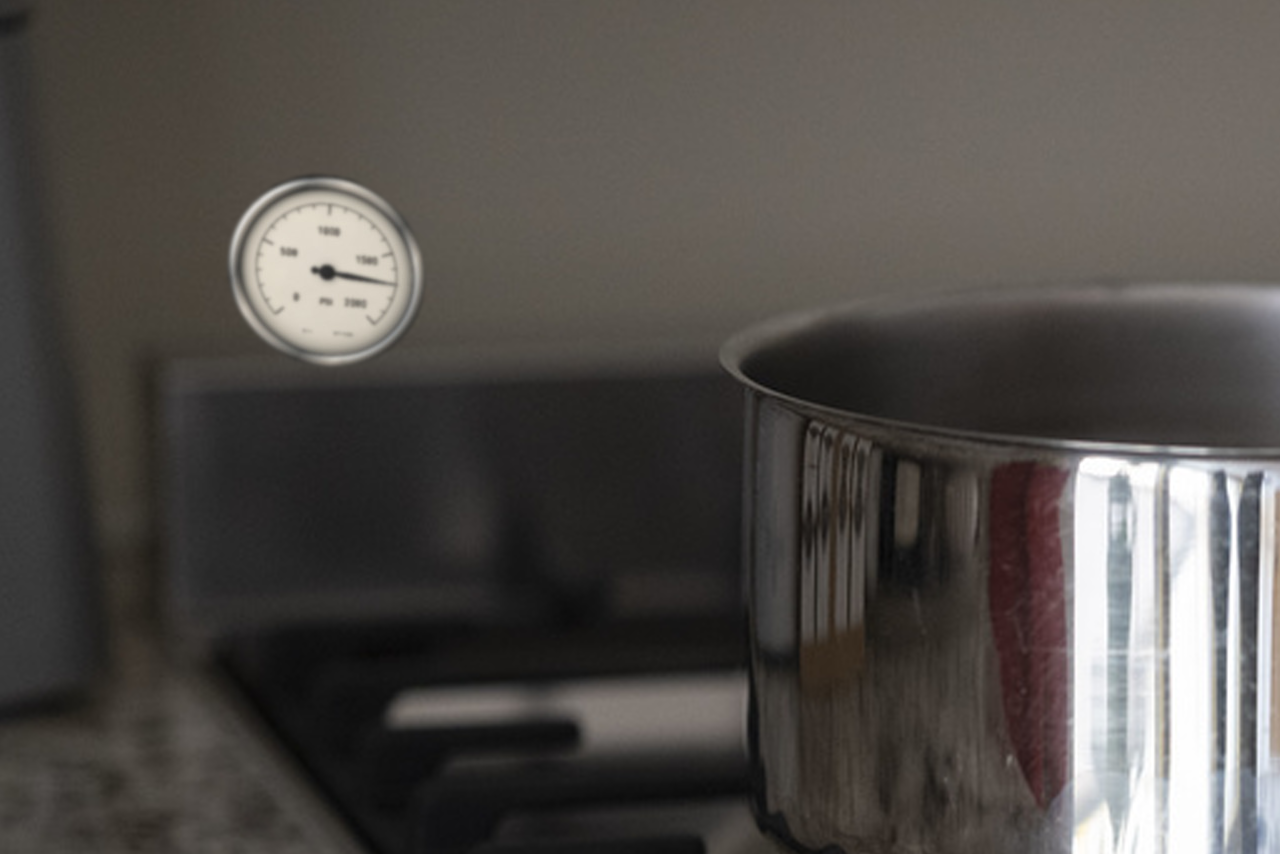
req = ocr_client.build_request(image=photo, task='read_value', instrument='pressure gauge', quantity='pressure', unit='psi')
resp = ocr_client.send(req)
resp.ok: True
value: 1700 psi
